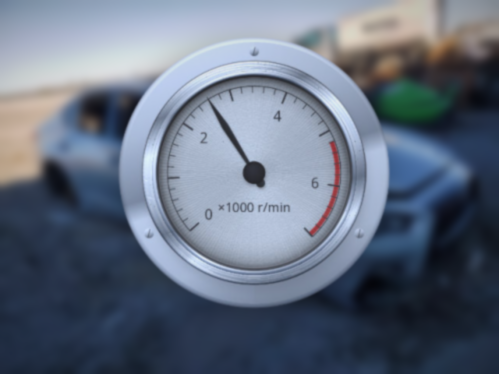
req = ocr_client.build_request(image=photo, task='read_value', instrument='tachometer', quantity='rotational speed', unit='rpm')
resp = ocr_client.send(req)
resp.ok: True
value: 2600 rpm
